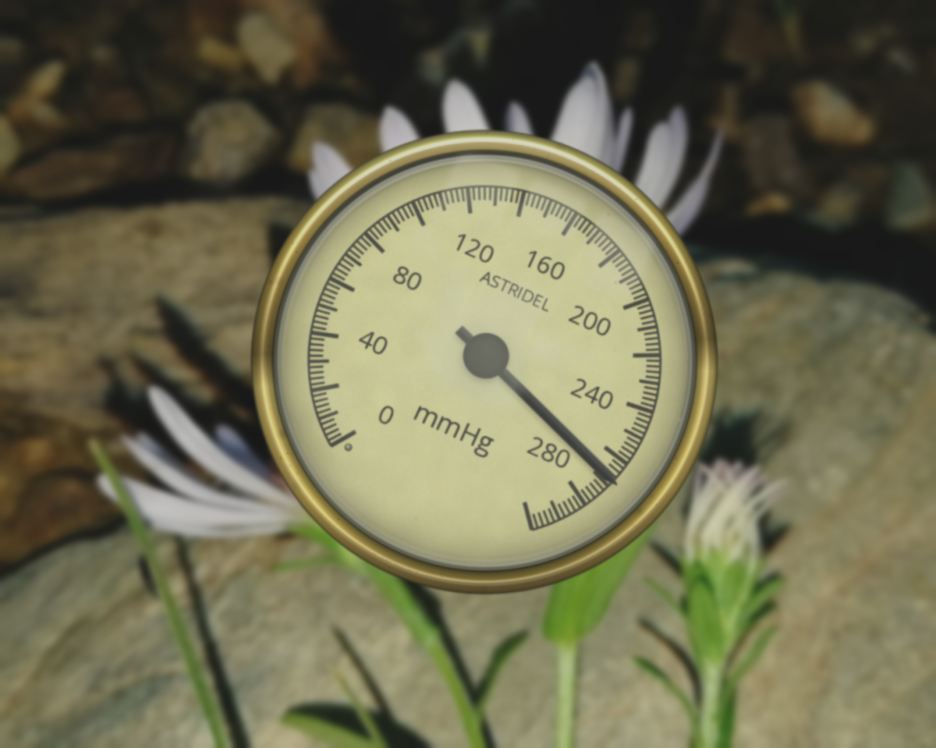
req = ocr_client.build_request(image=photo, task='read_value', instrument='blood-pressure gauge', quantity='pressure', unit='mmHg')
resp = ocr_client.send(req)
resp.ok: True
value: 268 mmHg
